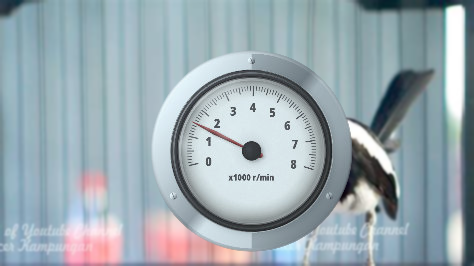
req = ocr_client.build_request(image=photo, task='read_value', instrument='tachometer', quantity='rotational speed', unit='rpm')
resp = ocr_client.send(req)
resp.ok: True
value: 1500 rpm
